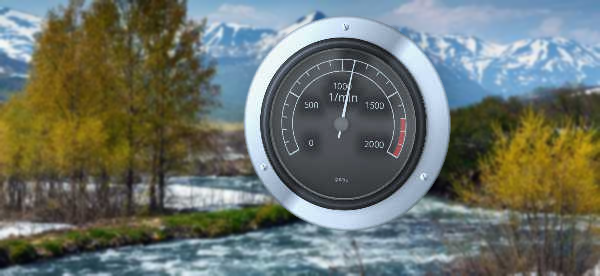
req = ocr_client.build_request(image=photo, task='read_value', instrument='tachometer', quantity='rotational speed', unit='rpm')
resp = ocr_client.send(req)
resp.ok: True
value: 1100 rpm
